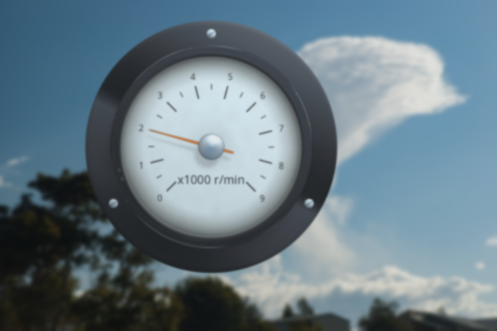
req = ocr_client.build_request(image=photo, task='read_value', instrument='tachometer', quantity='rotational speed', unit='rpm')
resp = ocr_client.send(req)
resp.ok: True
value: 2000 rpm
